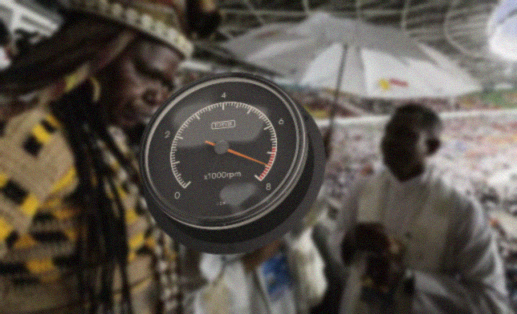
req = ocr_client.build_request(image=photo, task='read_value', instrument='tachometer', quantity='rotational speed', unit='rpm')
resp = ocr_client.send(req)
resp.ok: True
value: 7500 rpm
